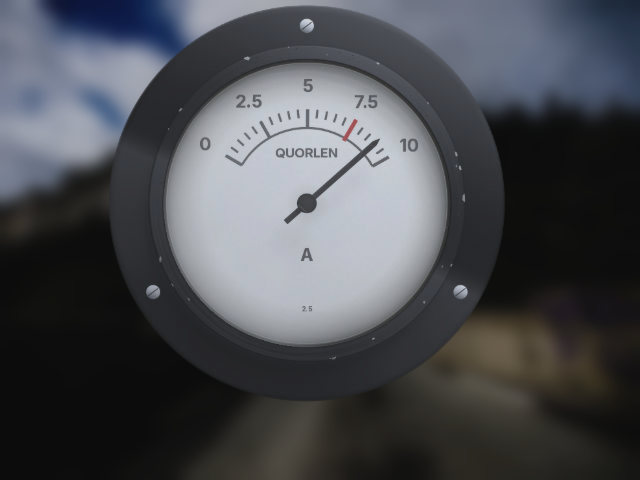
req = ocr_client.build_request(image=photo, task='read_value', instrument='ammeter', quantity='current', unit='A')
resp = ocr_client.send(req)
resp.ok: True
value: 9 A
